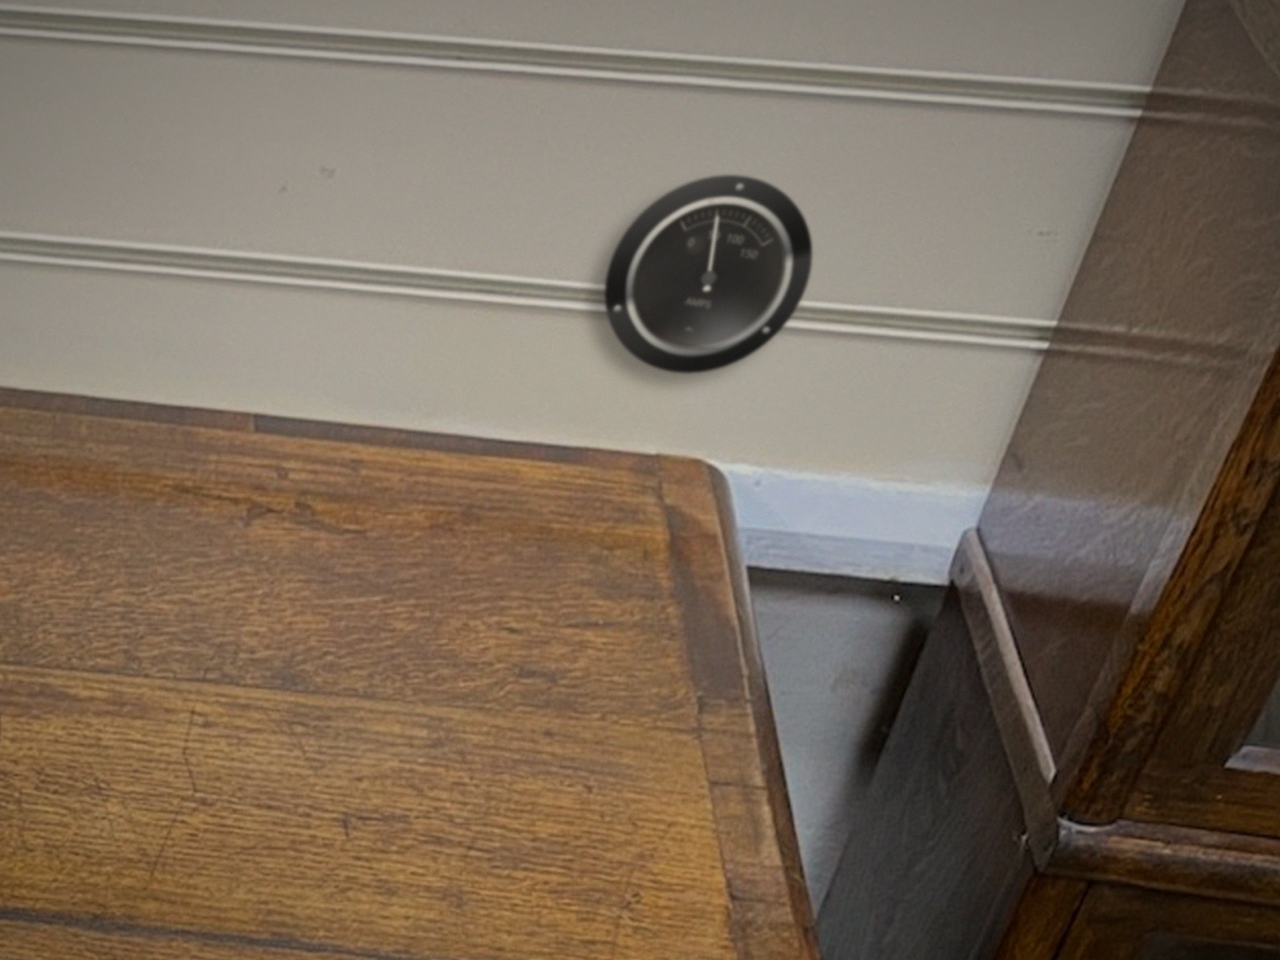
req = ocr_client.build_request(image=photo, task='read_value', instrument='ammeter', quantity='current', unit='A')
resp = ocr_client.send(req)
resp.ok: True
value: 50 A
